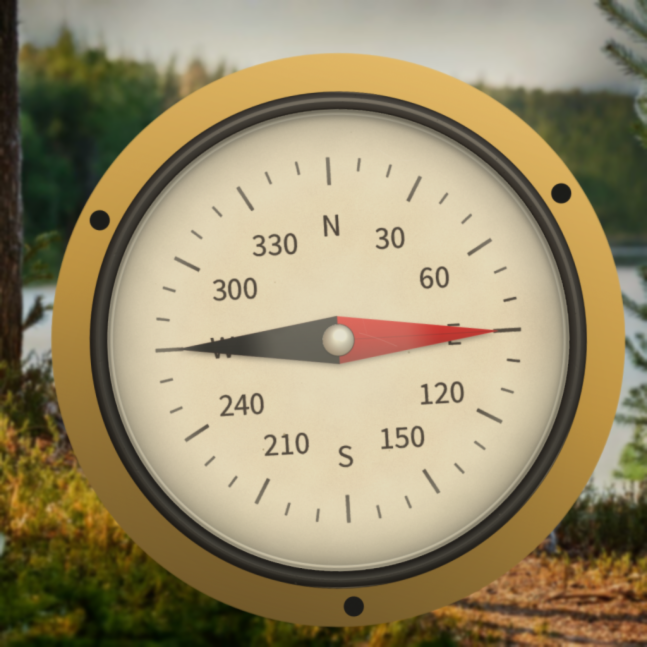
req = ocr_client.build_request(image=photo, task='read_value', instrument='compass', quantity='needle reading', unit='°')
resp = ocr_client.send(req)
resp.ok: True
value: 90 °
